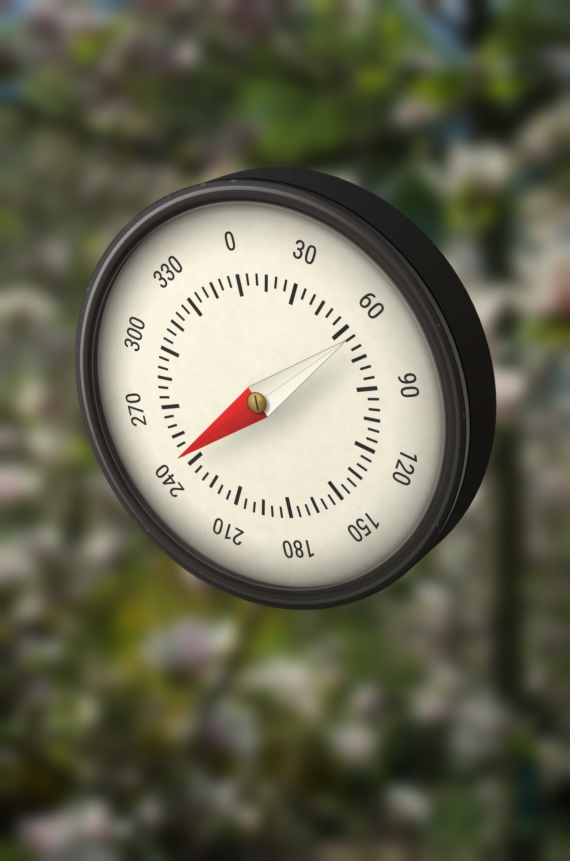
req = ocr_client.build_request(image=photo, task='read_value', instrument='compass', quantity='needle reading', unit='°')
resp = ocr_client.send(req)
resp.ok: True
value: 245 °
